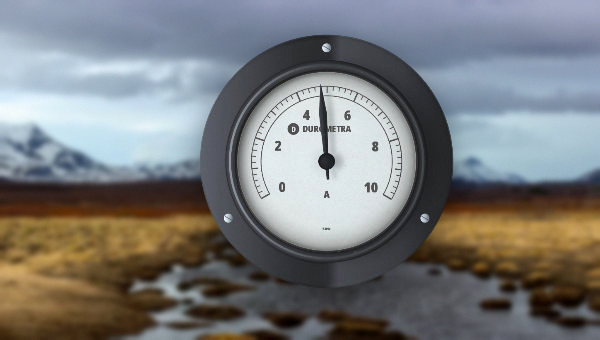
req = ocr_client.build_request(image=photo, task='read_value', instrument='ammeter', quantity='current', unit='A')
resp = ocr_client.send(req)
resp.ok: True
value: 4.8 A
